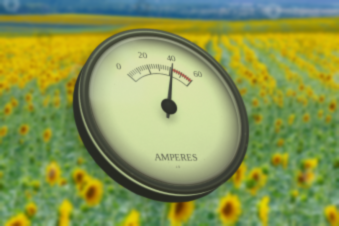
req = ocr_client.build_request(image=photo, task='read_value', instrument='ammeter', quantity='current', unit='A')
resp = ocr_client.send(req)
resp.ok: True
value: 40 A
